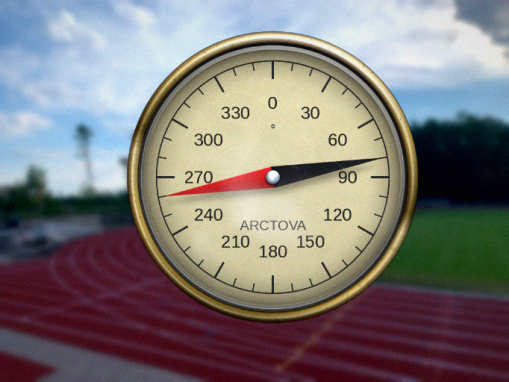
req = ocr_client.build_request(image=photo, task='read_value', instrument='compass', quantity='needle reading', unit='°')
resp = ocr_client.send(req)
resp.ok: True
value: 260 °
